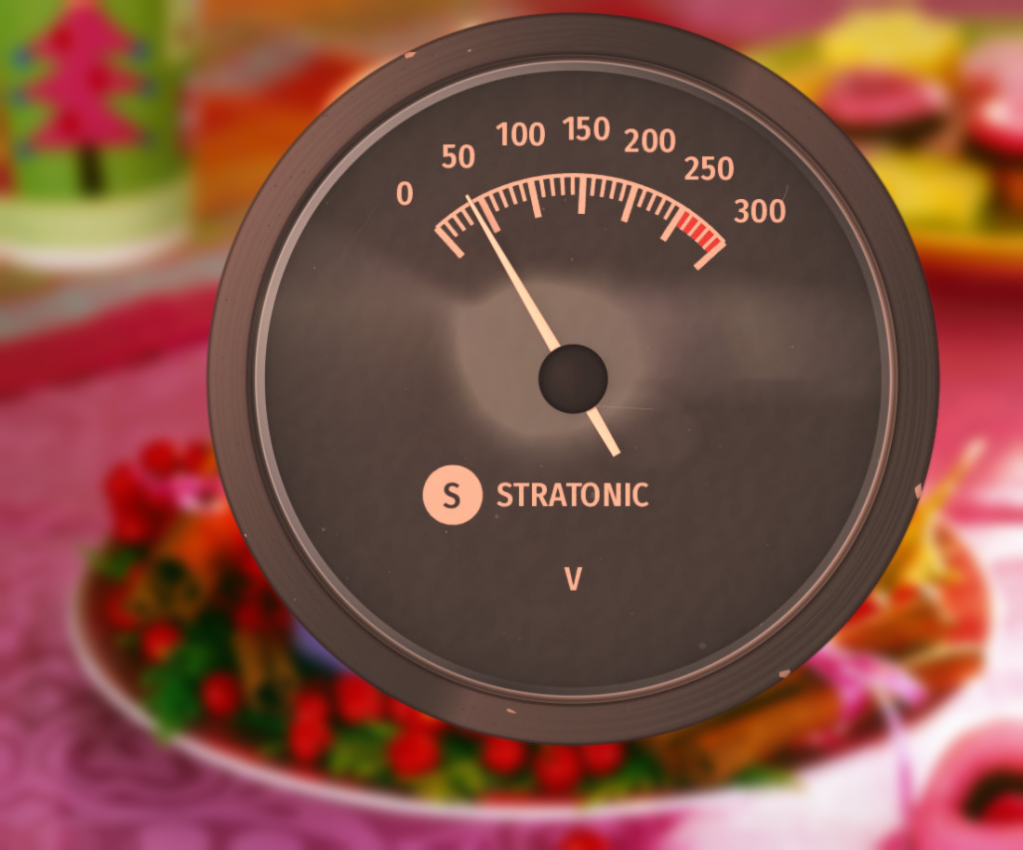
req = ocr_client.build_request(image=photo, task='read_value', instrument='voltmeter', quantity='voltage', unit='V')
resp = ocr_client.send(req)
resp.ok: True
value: 40 V
